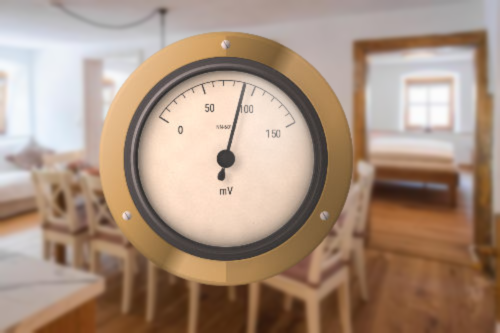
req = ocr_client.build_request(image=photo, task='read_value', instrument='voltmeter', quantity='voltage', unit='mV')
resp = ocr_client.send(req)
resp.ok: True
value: 90 mV
